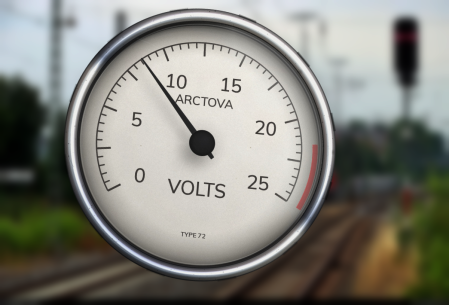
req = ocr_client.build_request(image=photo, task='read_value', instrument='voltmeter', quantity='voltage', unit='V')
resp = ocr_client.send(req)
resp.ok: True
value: 8.5 V
